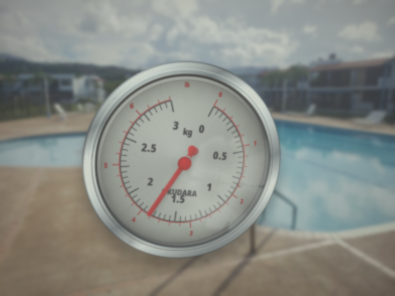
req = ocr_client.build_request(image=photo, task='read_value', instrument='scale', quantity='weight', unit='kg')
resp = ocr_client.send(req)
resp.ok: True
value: 1.75 kg
